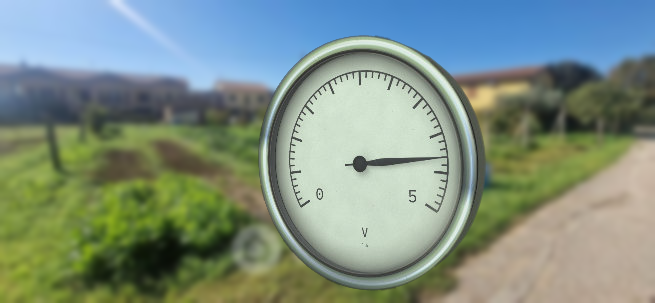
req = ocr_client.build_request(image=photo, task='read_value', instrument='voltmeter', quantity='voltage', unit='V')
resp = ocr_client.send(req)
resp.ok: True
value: 4.3 V
